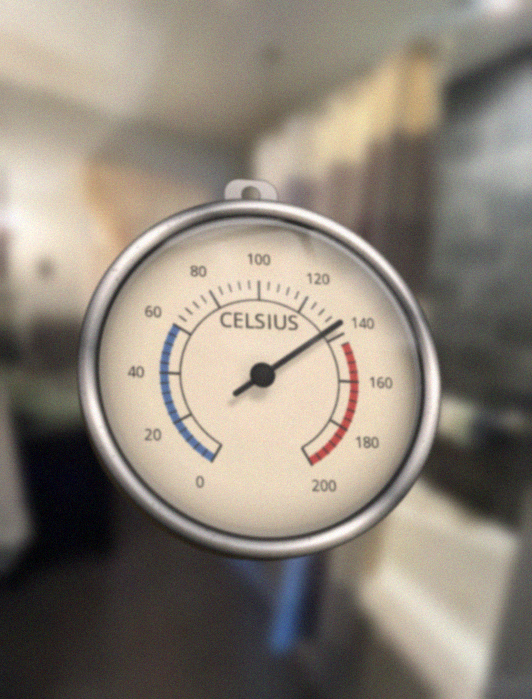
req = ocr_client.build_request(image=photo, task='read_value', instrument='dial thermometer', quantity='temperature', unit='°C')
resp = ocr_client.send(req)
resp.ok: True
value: 136 °C
